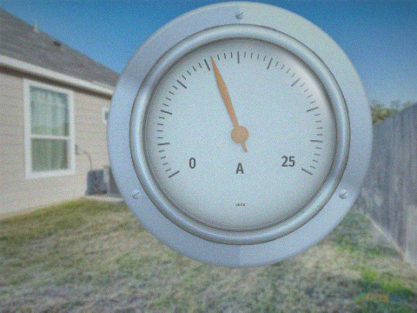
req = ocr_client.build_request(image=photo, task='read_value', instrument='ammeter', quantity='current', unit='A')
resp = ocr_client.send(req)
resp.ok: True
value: 10.5 A
